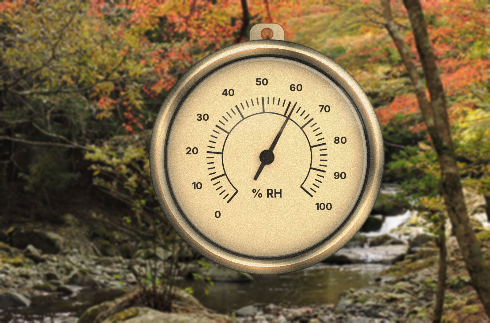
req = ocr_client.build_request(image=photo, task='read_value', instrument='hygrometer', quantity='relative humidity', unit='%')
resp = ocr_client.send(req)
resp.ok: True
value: 62 %
